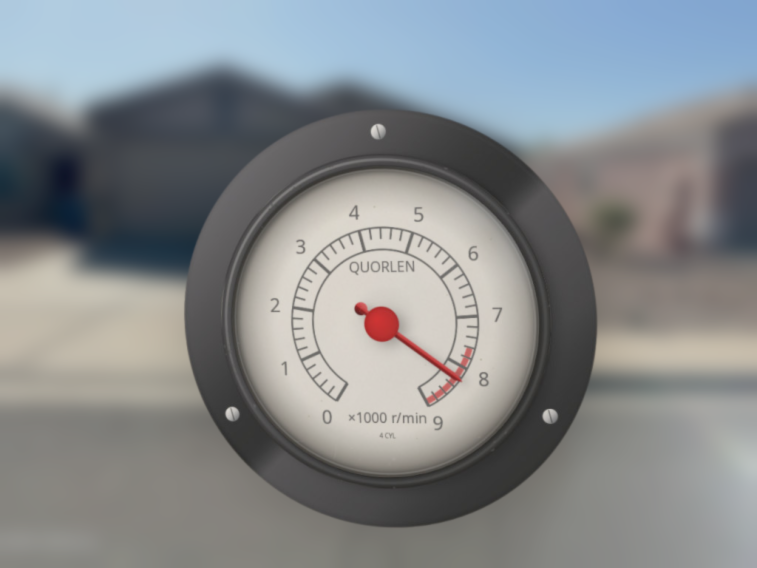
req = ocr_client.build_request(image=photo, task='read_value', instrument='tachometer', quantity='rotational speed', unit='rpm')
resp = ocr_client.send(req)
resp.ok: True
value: 8200 rpm
